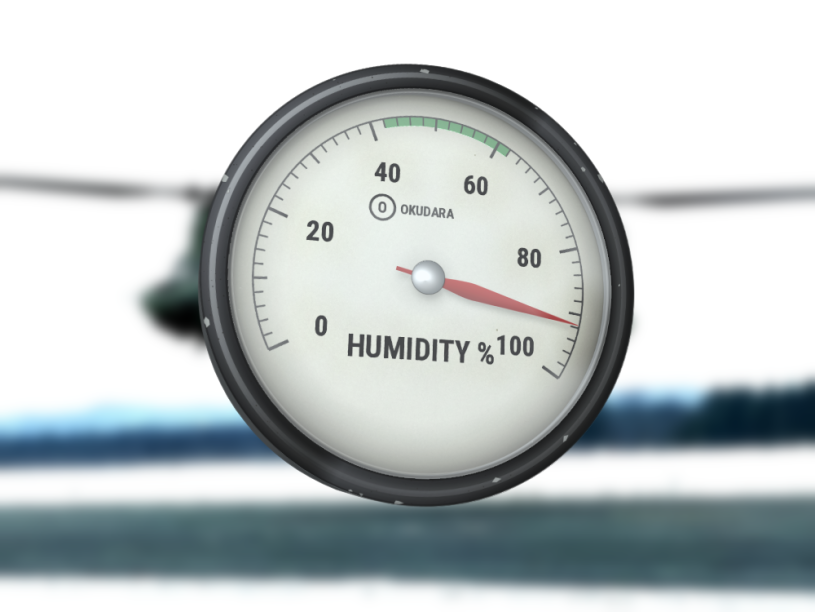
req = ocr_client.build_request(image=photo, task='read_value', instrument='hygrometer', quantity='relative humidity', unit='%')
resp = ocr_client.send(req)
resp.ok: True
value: 92 %
